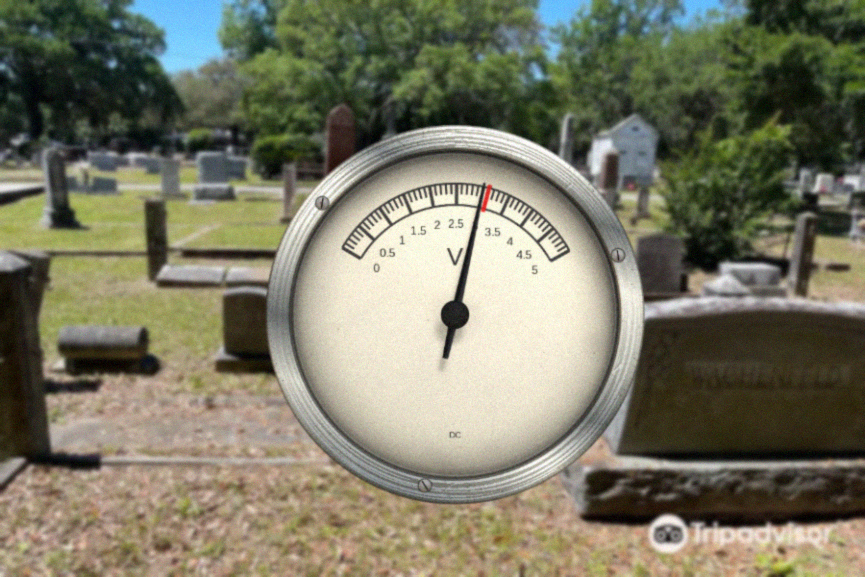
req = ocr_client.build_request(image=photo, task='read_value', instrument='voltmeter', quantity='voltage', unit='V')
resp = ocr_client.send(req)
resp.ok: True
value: 3 V
